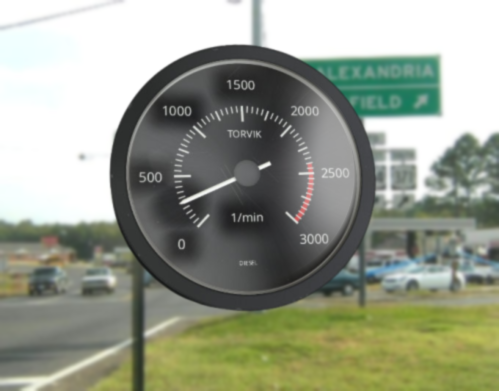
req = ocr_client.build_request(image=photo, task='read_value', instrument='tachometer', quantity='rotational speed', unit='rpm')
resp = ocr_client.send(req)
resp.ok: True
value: 250 rpm
